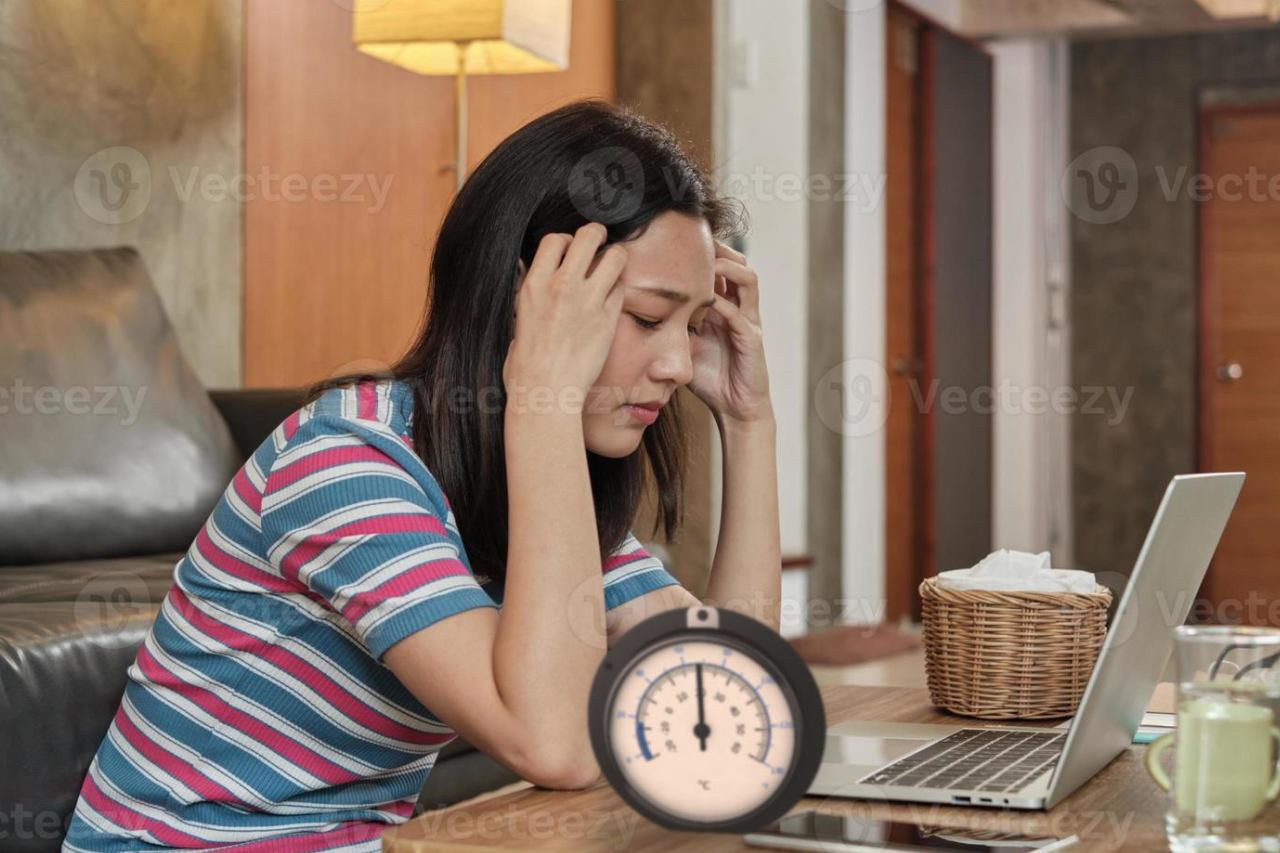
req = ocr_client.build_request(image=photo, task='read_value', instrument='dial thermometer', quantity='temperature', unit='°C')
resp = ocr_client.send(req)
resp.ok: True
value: 20 °C
